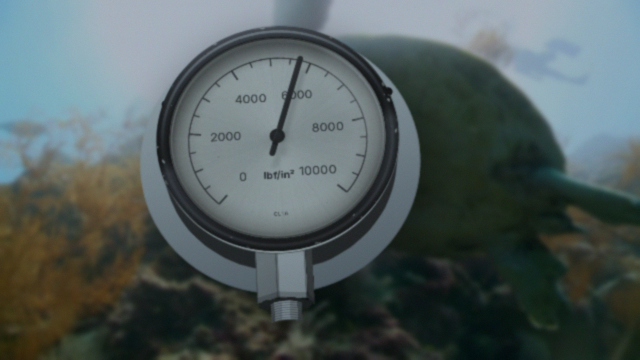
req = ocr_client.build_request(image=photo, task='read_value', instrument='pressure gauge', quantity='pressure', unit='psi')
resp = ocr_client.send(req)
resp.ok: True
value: 5750 psi
